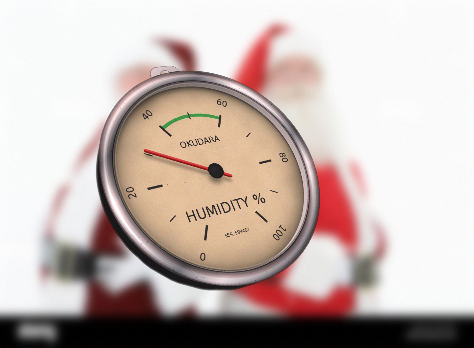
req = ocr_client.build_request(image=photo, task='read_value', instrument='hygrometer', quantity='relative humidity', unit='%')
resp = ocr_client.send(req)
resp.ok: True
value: 30 %
